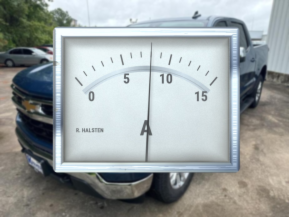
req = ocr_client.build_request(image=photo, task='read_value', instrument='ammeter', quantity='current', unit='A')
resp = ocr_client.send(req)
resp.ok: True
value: 8 A
